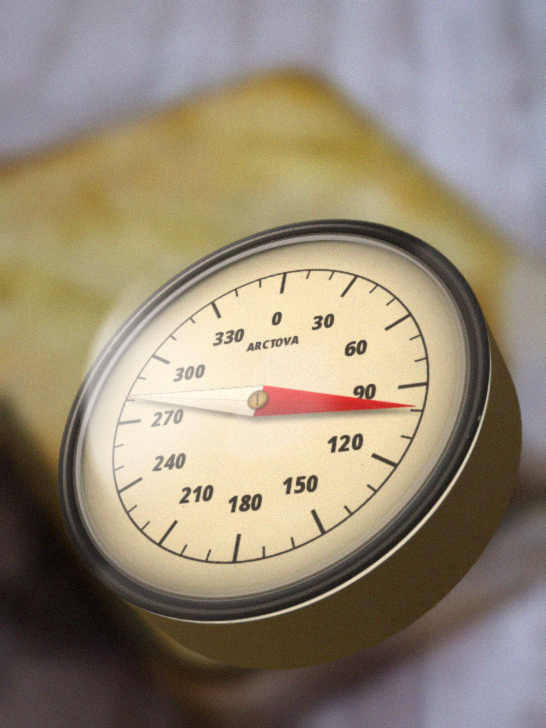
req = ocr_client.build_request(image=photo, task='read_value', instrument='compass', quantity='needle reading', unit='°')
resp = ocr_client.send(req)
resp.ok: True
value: 100 °
